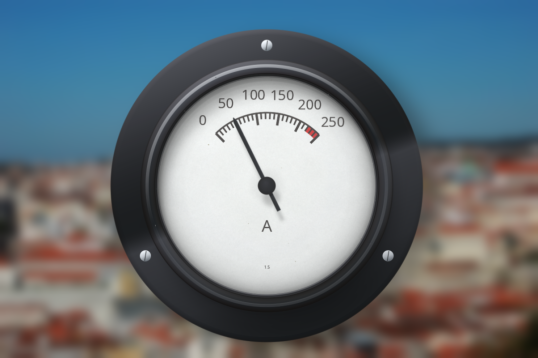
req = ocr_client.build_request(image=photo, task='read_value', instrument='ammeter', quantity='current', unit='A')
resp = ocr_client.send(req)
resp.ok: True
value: 50 A
